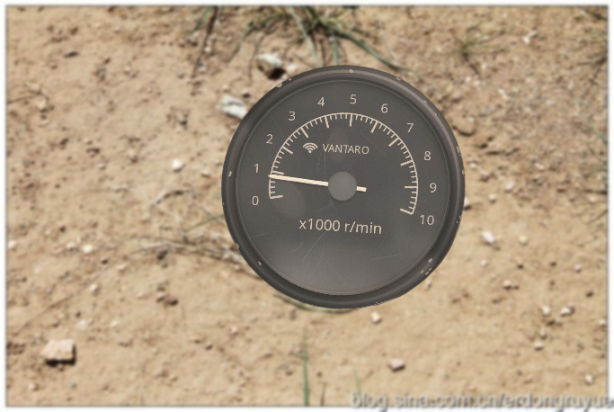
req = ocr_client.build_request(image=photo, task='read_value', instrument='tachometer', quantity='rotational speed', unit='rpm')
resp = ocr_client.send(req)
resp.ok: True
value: 800 rpm
